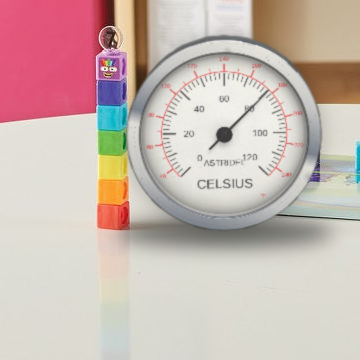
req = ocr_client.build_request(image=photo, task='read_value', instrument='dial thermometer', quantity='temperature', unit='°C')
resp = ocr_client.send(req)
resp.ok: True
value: 80 °C
